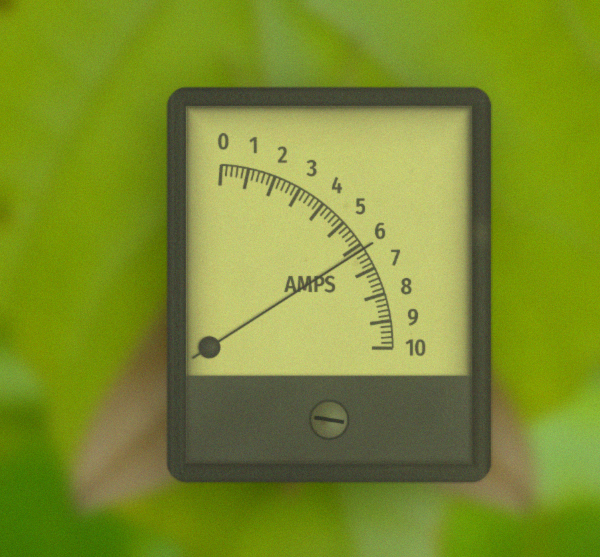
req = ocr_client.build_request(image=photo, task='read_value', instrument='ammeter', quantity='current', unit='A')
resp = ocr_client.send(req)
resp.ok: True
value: 6.2 A
